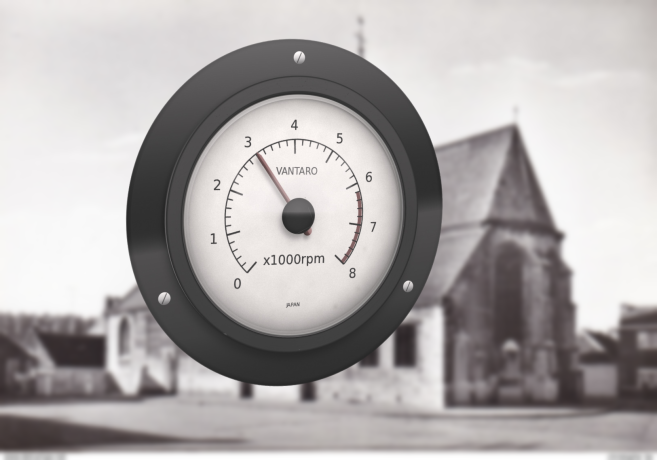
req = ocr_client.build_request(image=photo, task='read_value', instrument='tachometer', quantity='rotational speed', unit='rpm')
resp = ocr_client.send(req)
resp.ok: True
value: 3000 rpm
